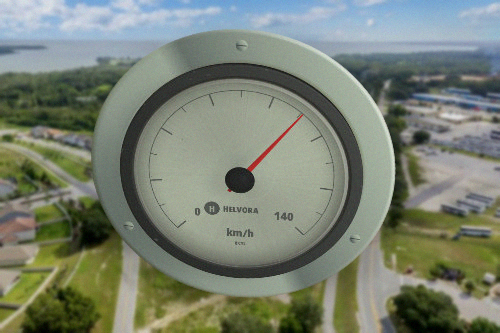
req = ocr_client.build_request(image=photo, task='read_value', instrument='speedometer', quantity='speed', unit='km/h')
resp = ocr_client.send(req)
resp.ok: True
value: 90 km/h
